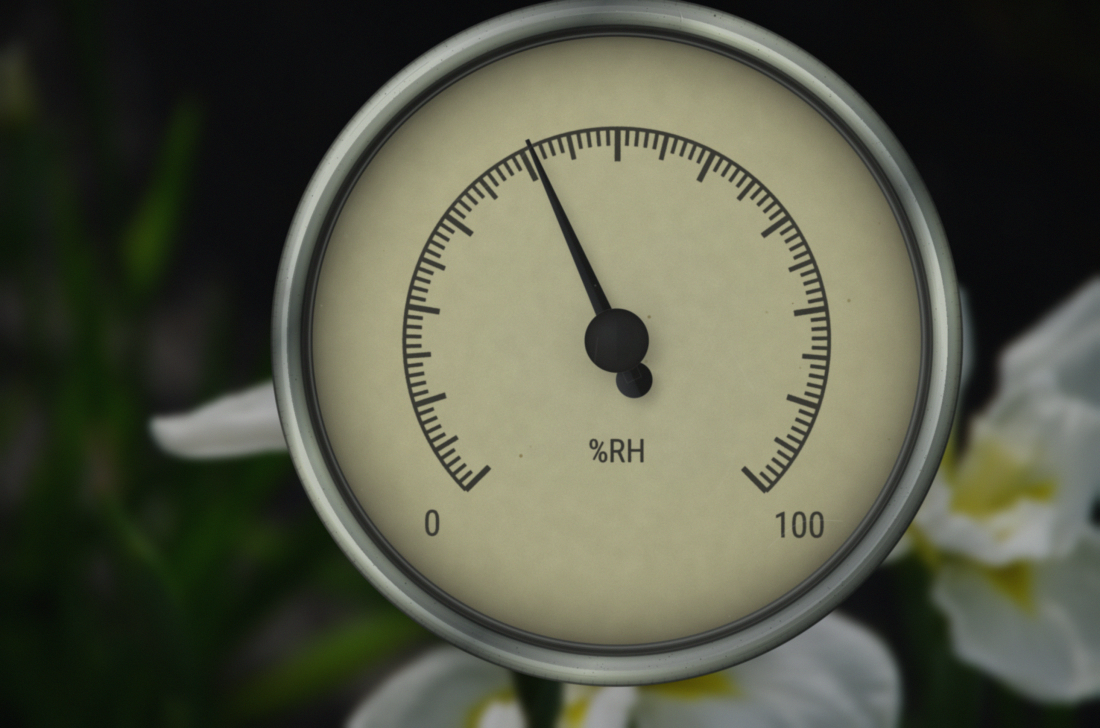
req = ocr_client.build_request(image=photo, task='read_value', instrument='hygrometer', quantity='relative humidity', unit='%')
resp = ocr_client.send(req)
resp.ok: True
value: 41 %
